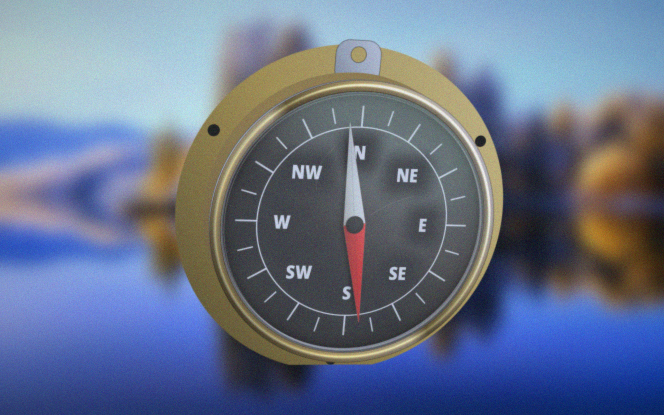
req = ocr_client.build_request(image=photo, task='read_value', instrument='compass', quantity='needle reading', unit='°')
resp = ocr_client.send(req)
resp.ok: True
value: 172.5 °
